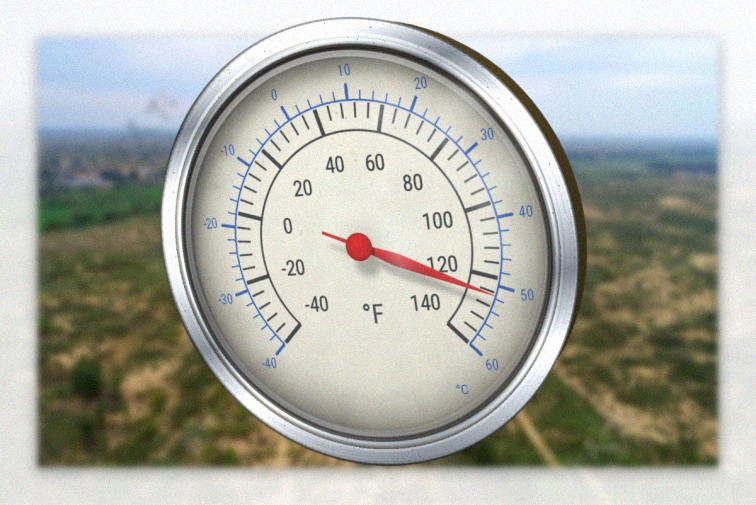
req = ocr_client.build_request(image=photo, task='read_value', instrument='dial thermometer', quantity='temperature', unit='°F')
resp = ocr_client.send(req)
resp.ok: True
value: 124 °F
